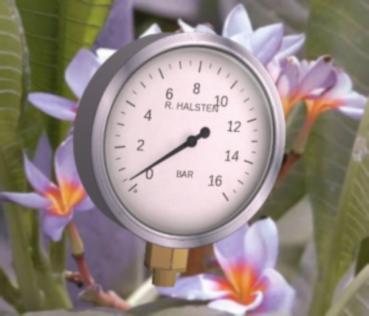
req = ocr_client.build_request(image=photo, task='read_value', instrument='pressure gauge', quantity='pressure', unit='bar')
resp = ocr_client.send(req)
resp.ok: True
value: 0.5 bar
